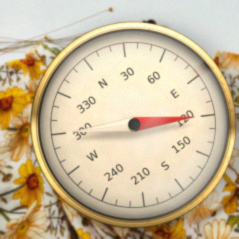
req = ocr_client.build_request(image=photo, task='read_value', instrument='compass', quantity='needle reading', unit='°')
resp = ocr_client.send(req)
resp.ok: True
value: 120 °
